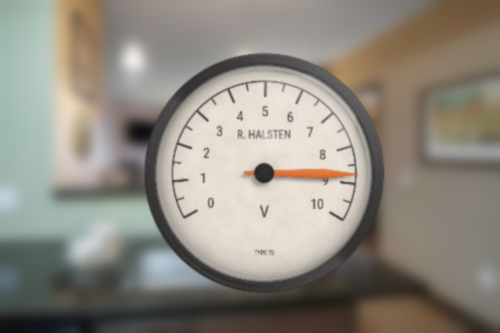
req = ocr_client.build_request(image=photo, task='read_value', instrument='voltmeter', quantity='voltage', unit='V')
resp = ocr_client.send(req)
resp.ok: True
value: 8.75 V
